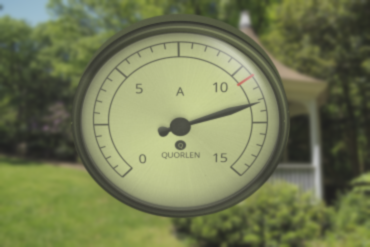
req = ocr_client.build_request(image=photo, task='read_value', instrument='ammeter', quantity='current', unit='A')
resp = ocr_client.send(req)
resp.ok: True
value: 11.5 A
